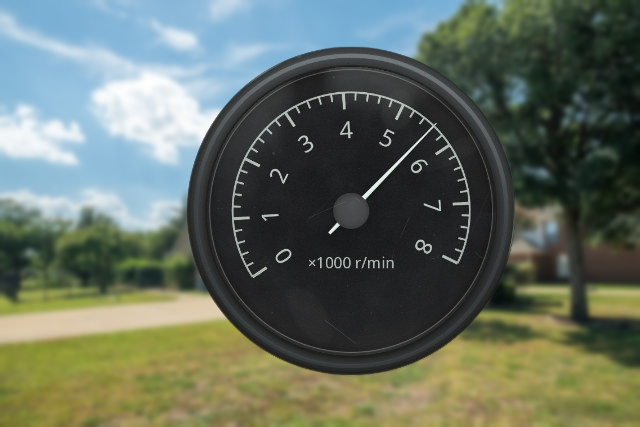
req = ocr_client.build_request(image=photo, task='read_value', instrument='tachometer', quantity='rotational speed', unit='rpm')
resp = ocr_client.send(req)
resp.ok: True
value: 5600 rpm
